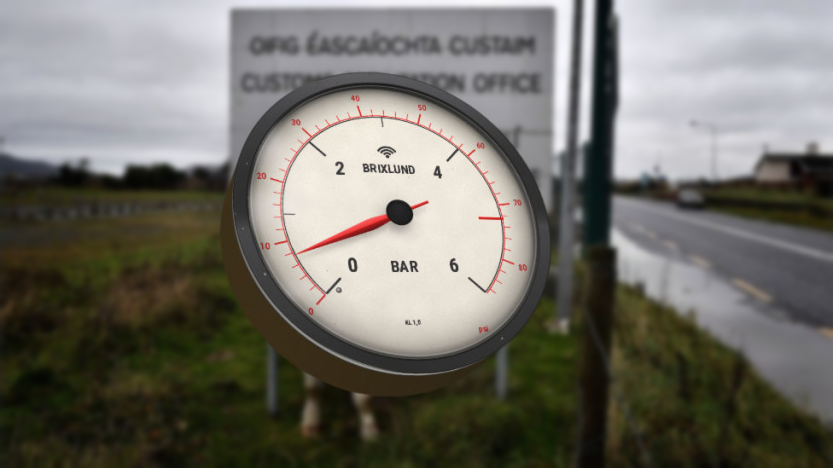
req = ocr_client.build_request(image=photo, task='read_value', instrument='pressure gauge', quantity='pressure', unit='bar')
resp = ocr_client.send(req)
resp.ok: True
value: 0.5 bar
